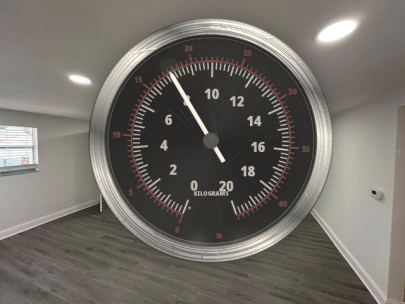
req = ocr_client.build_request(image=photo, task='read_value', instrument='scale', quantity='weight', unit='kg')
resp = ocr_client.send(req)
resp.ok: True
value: 8 kg
